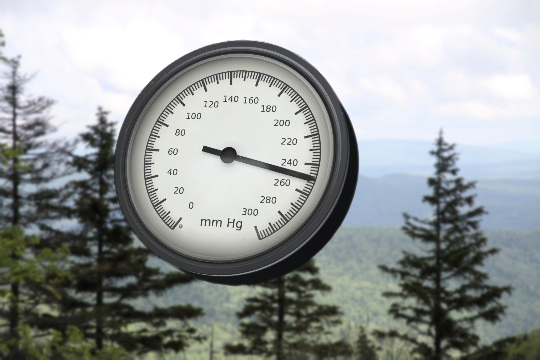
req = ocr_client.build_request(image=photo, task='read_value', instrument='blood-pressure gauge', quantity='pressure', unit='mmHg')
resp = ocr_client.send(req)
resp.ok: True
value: 250 mmHg
